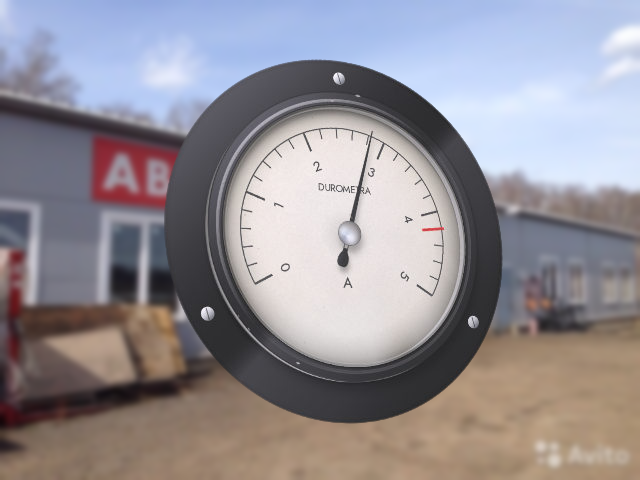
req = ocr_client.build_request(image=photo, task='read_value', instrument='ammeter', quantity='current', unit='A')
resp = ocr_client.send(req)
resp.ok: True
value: 2.8 A
